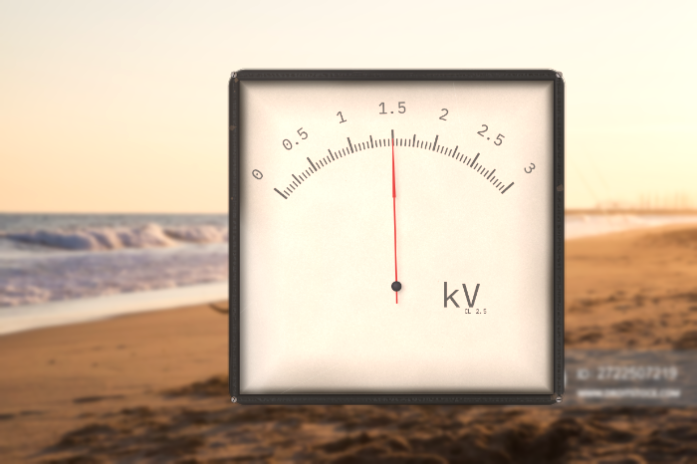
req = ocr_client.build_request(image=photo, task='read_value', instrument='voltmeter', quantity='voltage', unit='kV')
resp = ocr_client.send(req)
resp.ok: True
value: 1.5 kV
